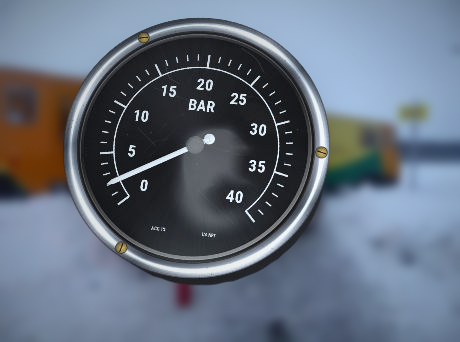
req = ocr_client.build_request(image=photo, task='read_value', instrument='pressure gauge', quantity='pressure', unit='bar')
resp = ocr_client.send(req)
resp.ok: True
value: 2 bar
